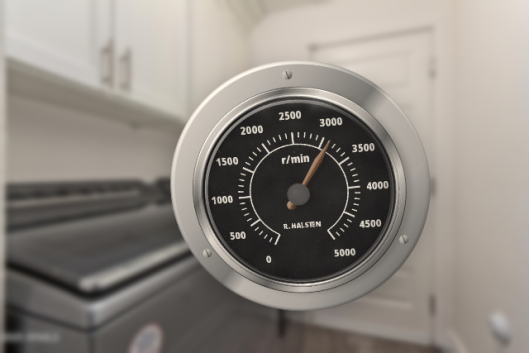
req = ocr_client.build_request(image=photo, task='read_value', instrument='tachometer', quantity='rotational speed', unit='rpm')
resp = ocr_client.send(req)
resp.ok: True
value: 3100 rpm
